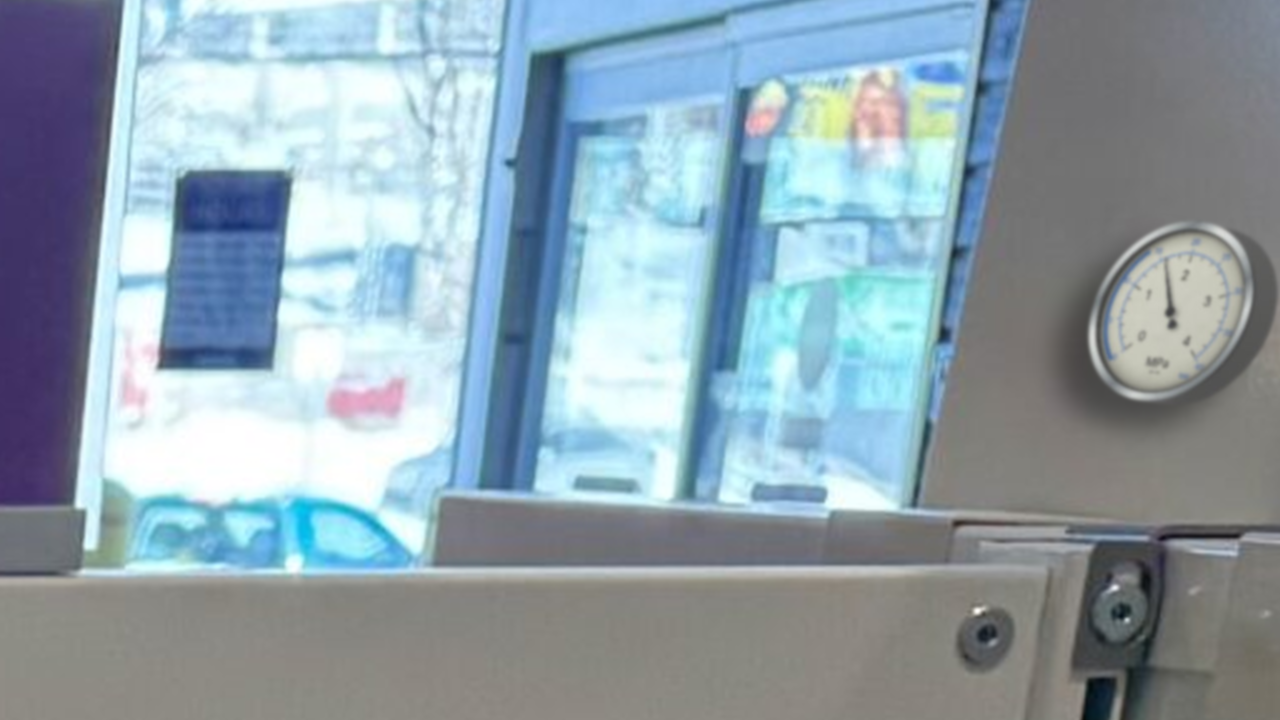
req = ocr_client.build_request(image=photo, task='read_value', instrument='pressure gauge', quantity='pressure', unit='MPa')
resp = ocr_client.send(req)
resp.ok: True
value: 1.6 MPa
